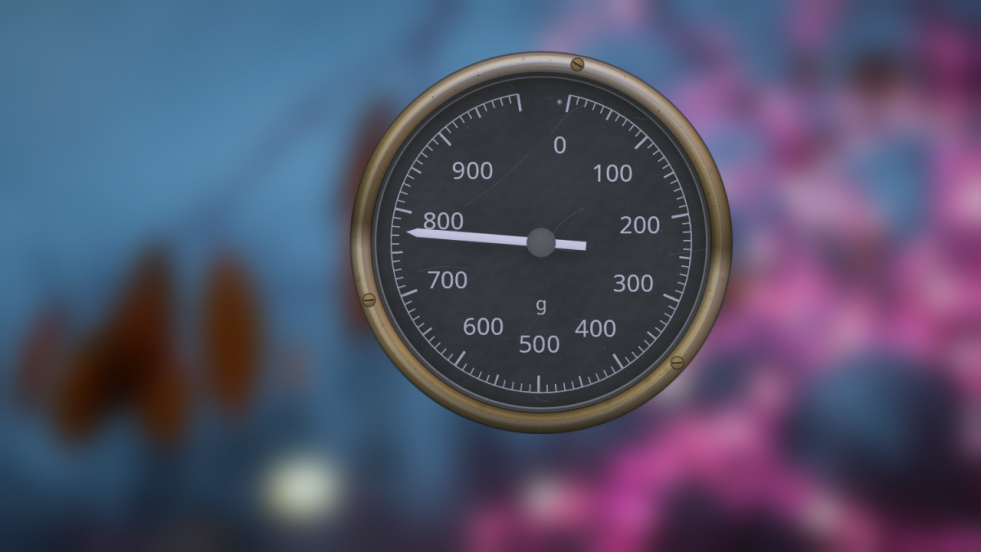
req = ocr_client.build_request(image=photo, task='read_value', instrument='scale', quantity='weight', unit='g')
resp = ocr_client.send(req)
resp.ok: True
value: 775 g
